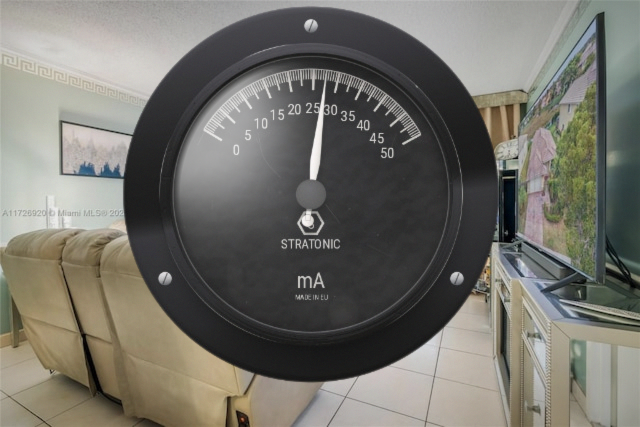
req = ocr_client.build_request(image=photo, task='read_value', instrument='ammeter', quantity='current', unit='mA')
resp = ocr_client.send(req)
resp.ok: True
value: 27.5 mA
